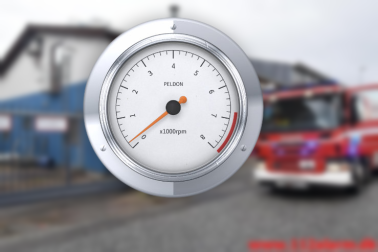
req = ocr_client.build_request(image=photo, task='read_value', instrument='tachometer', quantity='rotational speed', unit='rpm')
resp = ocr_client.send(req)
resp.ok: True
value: 200 rpm
